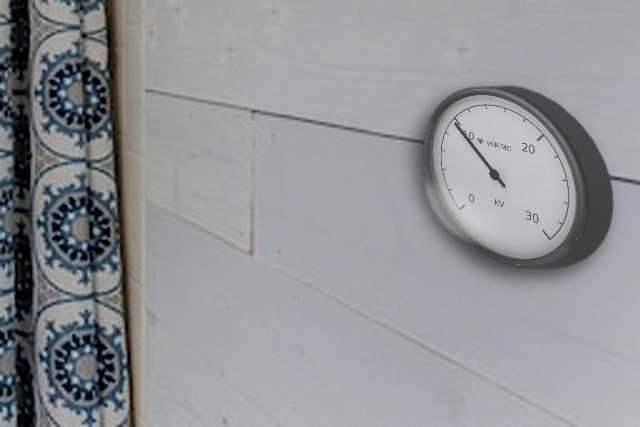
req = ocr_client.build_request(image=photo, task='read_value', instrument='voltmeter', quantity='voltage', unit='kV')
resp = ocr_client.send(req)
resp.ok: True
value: 10 kV
